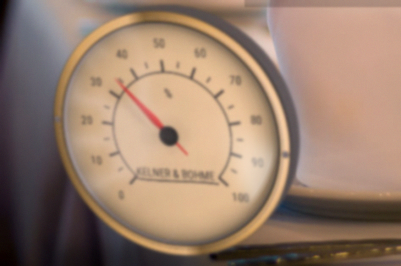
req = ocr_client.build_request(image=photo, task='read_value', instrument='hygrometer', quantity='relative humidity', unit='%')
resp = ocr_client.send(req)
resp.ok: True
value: 35 %
